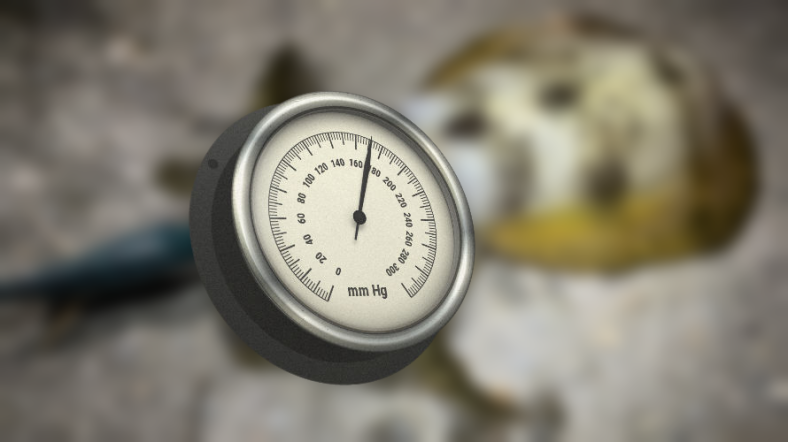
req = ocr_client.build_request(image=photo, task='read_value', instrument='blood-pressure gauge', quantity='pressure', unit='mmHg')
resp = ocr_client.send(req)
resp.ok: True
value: 170 mmHg
